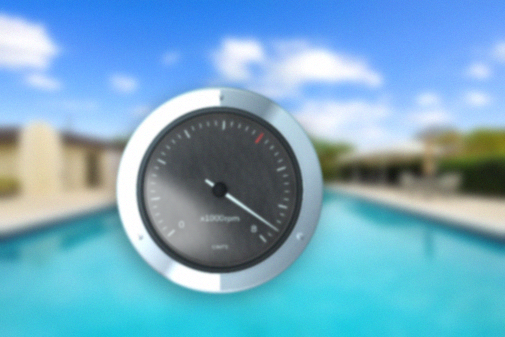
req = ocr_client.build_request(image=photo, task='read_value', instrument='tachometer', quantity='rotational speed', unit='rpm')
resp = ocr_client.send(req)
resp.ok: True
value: 7600 rpm
